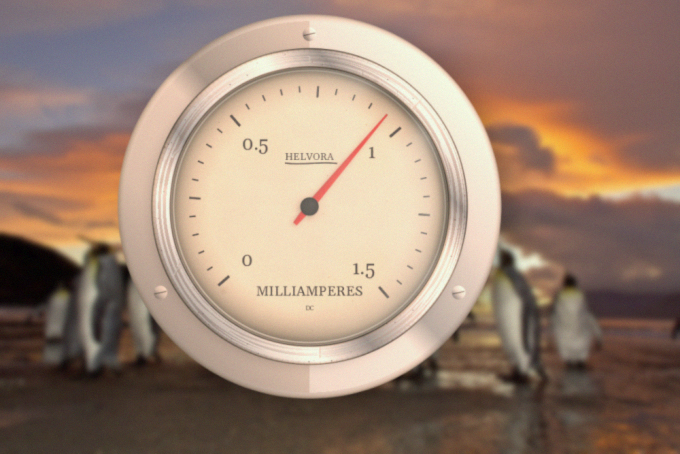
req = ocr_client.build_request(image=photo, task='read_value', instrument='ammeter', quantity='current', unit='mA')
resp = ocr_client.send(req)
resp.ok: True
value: 0.95 mA
